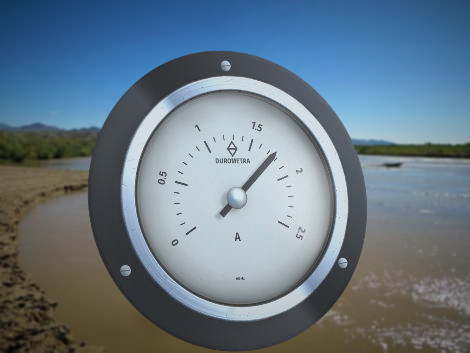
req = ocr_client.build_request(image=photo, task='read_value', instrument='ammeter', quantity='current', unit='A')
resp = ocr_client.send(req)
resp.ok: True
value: 1.75 A
